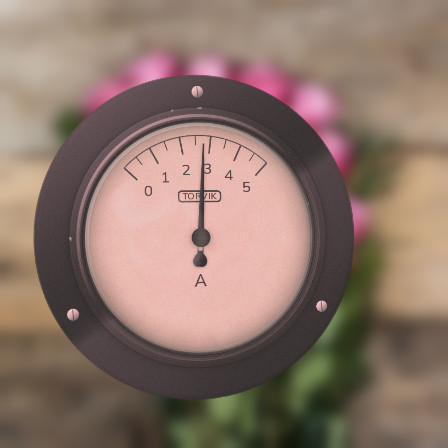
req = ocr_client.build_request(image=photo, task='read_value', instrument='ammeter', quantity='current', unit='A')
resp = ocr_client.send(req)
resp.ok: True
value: 2.75 A
